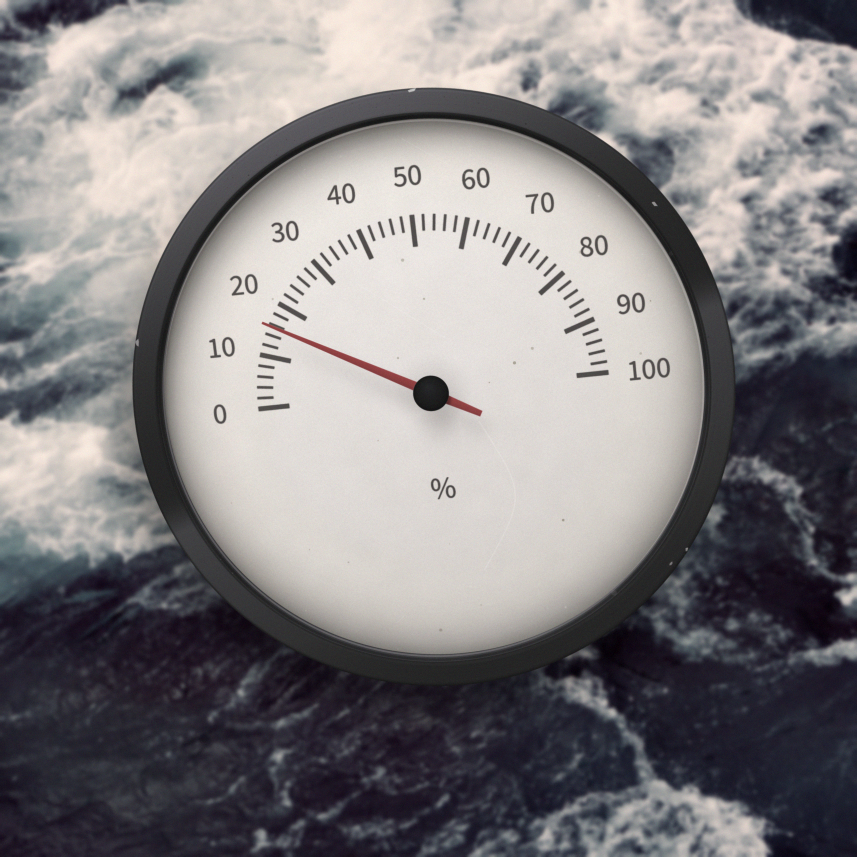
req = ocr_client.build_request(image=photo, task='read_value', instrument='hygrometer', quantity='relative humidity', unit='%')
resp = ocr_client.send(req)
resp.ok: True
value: 16 %
